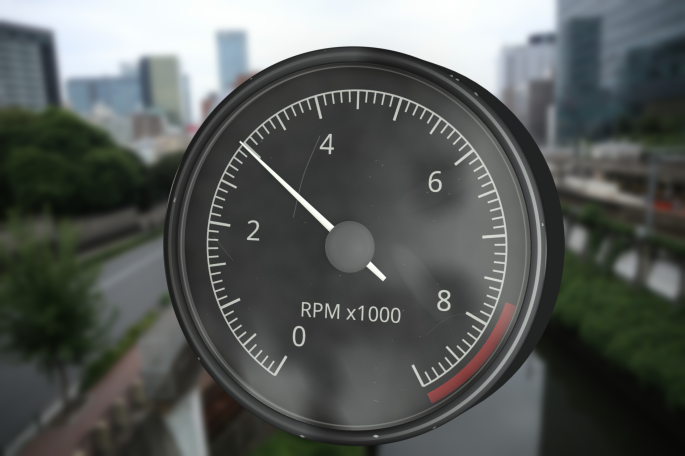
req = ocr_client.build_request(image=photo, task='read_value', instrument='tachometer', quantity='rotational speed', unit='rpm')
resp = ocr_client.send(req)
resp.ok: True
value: 3000 rpm
